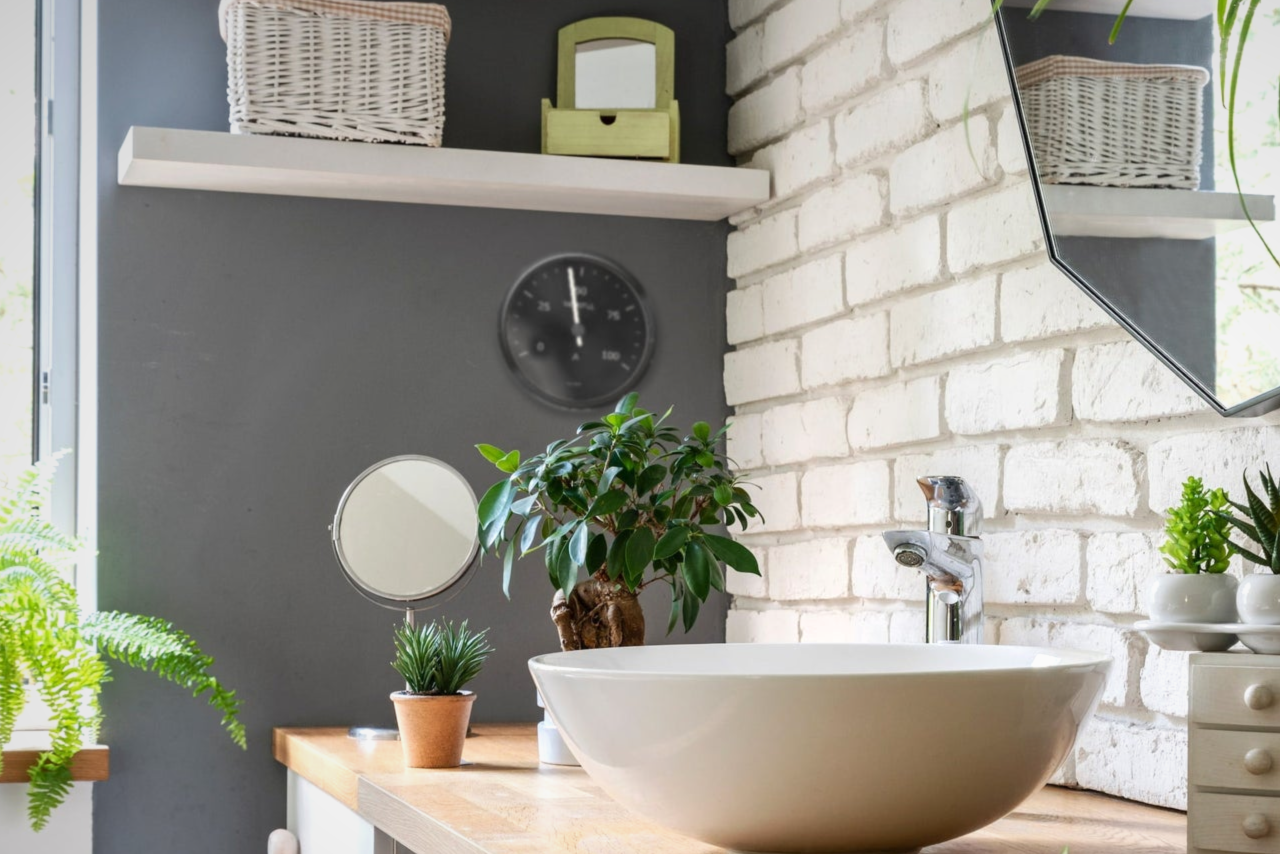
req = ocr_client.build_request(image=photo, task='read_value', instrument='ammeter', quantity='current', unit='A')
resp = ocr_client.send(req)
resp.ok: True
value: 45 A
